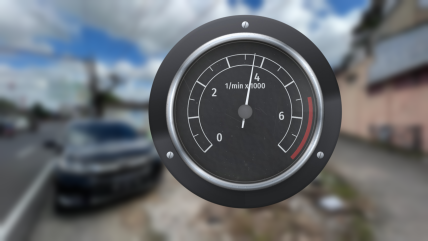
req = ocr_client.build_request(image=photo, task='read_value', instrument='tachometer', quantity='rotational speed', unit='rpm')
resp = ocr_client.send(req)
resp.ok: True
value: 3750 rpm
